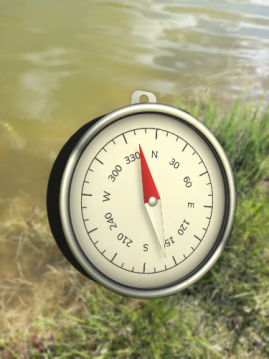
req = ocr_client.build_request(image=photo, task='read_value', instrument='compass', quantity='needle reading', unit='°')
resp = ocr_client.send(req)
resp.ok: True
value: 340 °
